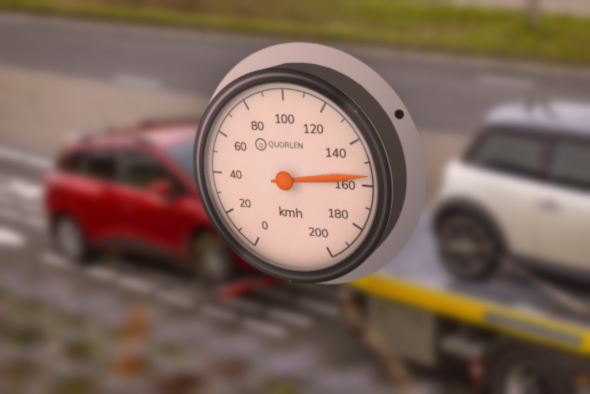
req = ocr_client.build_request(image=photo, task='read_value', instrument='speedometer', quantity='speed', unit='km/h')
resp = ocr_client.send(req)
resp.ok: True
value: 155 km/h
